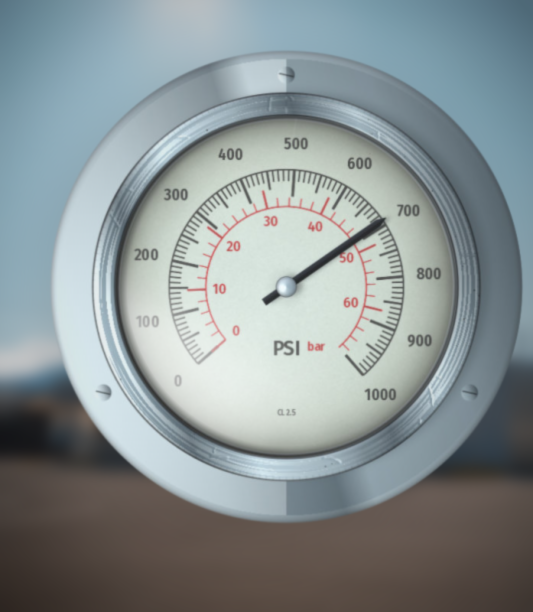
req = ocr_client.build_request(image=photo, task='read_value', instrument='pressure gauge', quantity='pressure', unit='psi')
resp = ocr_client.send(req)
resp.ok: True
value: 690 psi
